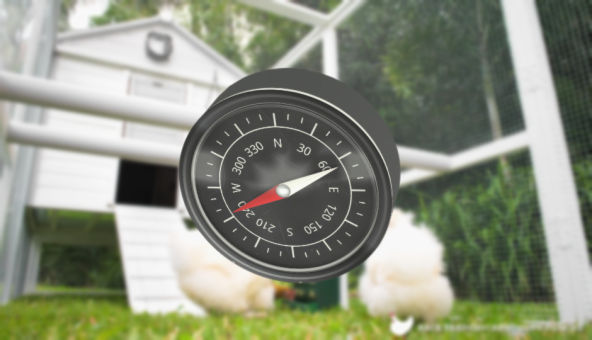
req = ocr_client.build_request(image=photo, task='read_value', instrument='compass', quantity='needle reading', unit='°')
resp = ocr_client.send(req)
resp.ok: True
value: 245 °
